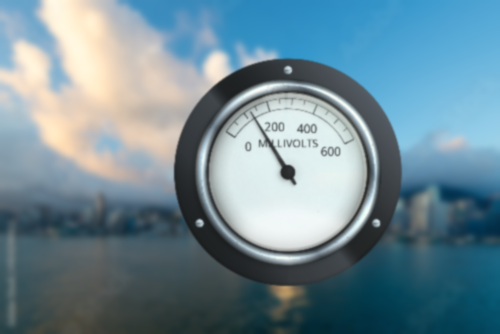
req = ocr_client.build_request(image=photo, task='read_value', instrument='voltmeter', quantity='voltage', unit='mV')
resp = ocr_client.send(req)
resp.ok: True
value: 125 mV
